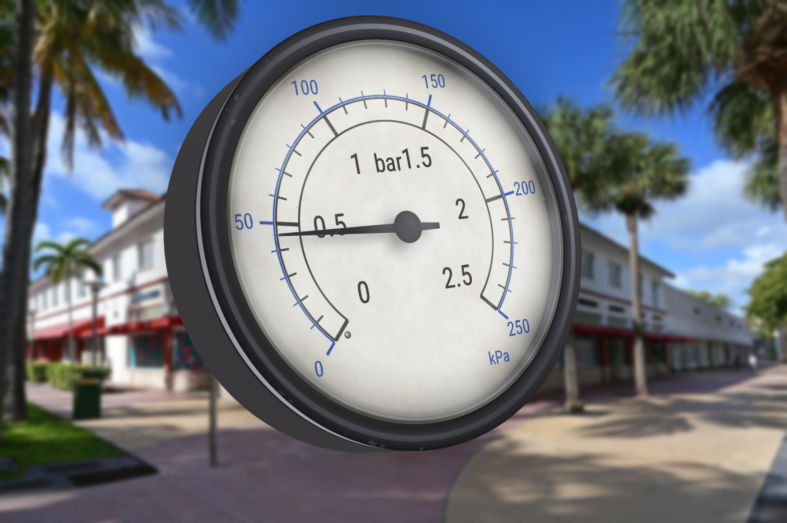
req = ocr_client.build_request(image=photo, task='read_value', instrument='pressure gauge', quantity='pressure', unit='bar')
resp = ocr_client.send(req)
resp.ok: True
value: 0.45 bar
